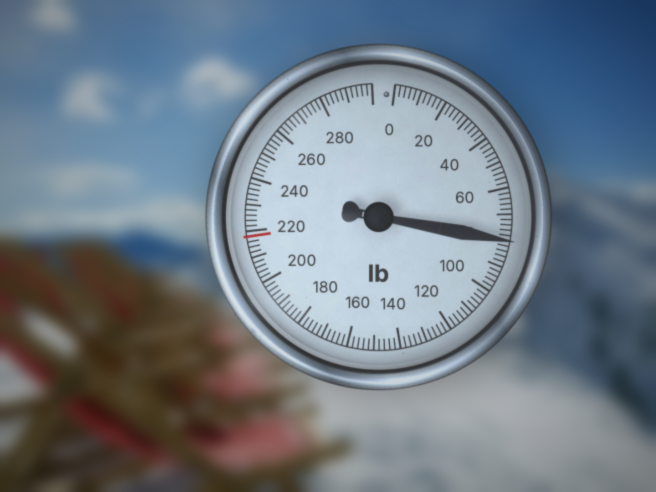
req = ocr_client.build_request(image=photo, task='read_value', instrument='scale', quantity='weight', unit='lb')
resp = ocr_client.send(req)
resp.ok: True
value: 80 lb
